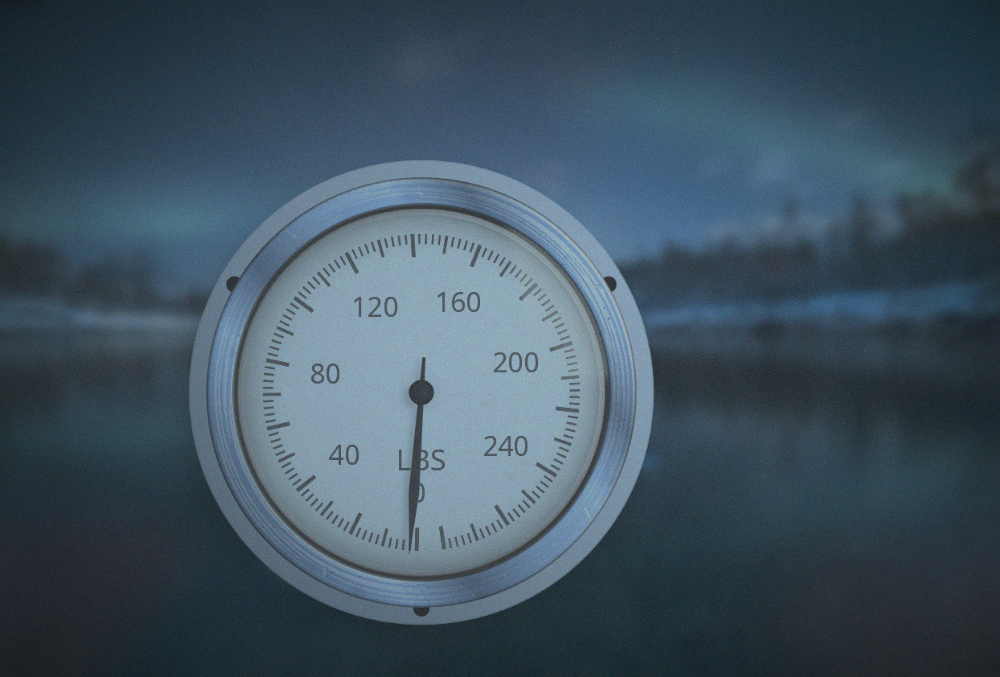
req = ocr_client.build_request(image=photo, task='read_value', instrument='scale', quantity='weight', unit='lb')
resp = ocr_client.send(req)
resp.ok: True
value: 2 lb
